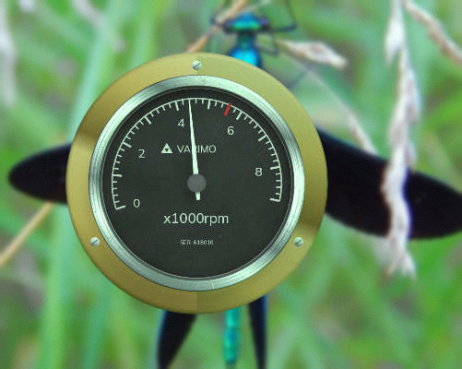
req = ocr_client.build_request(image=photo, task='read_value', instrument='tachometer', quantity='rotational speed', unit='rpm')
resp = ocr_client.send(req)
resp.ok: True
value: 4400 rpm
